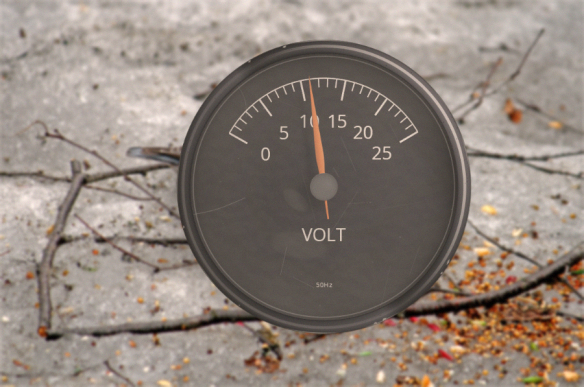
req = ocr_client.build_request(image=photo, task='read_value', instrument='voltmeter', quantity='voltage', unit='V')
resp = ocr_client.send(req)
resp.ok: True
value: 11 V
